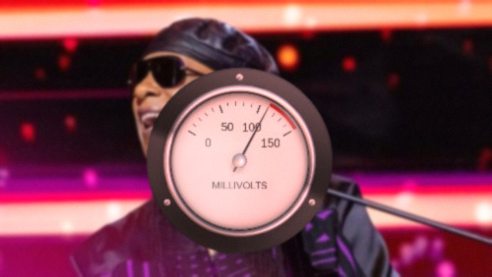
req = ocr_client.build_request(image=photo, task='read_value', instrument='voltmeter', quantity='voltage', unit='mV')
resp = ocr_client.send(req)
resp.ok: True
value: 110 mV
